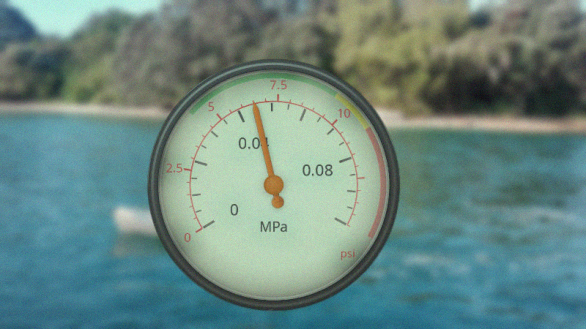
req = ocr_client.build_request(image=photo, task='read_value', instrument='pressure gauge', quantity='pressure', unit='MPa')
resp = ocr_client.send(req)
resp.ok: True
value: 0.045 MPa
